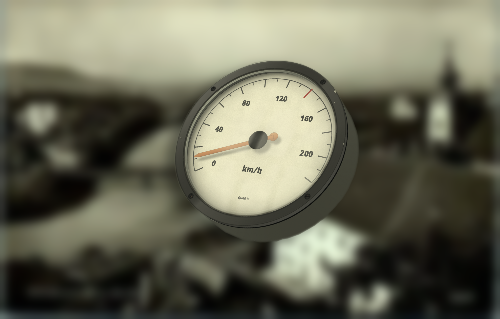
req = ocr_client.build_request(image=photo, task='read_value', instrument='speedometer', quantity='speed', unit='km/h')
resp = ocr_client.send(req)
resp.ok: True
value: 10 km/h
